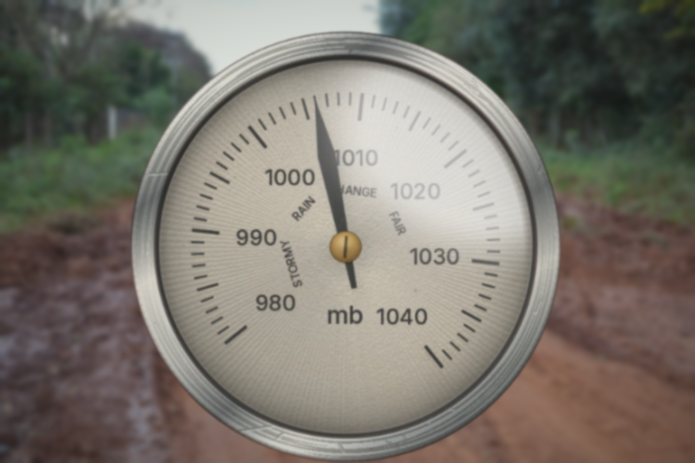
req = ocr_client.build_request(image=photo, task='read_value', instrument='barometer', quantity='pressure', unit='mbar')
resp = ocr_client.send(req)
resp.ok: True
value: 1006 mbar
